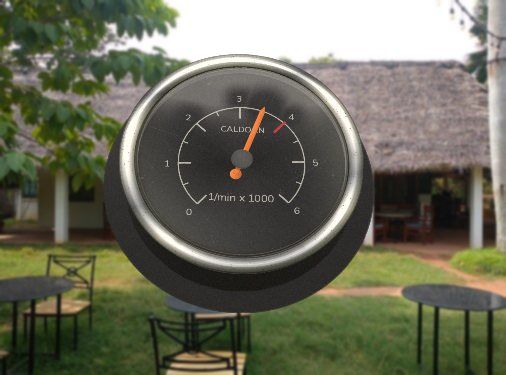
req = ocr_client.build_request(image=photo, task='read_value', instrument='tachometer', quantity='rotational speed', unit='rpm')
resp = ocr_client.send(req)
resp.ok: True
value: 3500 rpm
